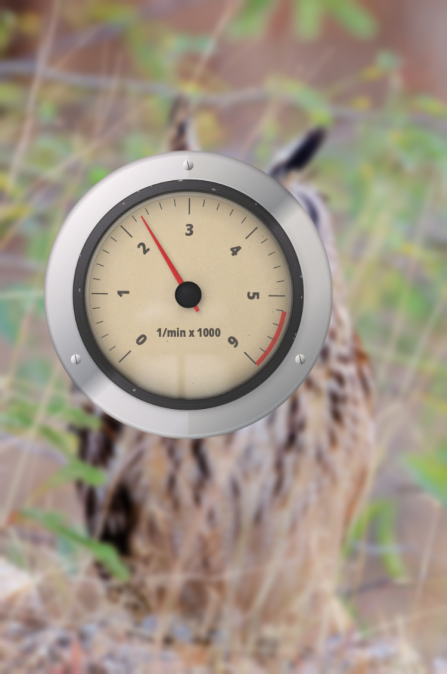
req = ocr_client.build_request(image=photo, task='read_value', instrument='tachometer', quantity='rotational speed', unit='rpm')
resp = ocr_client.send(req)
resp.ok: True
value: 2300 rpm
